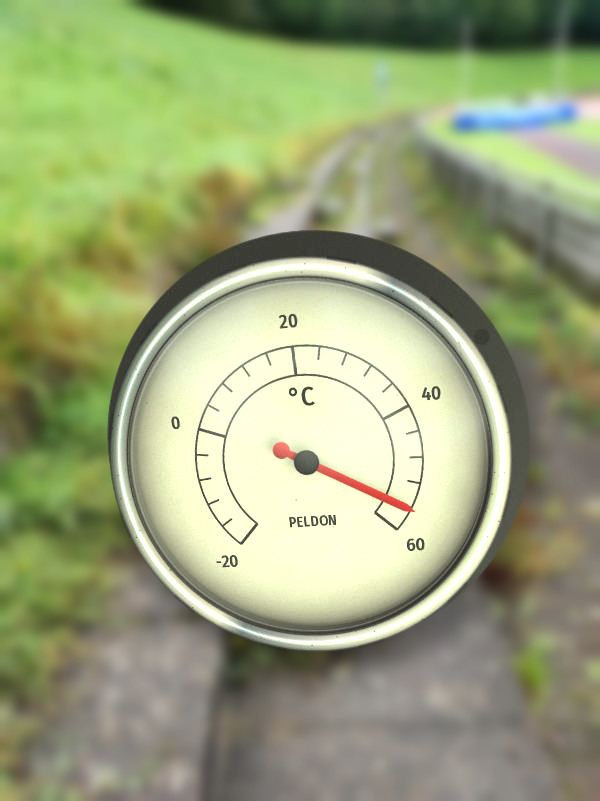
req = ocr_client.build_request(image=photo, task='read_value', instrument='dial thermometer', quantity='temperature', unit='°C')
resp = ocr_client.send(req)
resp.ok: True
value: 56 °C
